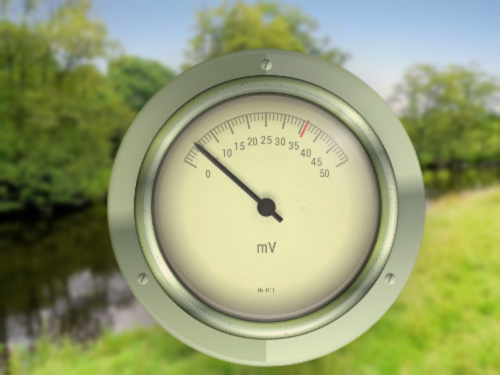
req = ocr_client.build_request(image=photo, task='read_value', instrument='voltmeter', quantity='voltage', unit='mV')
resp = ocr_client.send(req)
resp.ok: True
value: 5 mV
